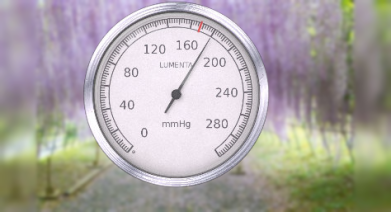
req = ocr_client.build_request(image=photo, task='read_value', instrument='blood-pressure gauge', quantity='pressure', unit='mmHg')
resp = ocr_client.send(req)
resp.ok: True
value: 180 mmHg
